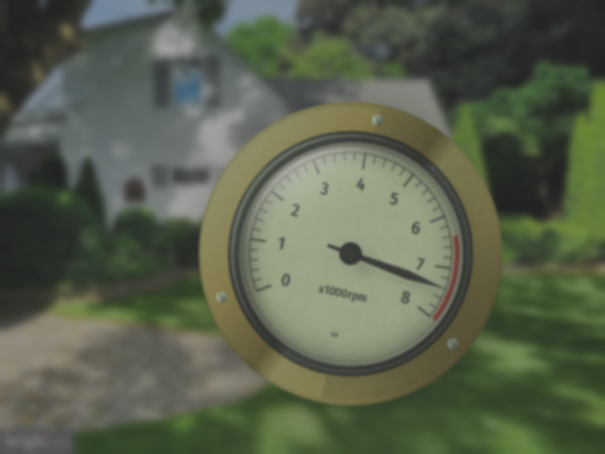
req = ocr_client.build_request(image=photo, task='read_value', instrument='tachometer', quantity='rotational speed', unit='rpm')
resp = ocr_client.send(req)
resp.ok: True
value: 7400 rpm
